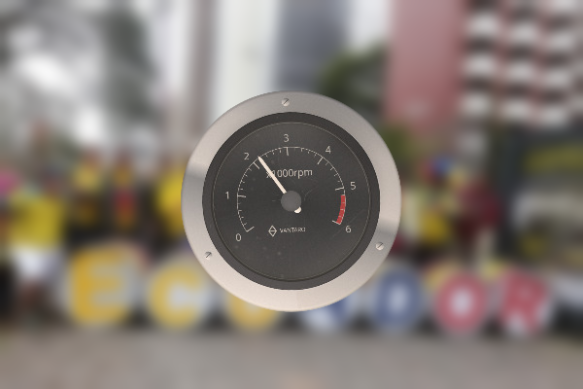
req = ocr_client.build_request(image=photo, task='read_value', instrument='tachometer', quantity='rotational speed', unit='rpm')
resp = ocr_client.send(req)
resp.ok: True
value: 2200 rpm
